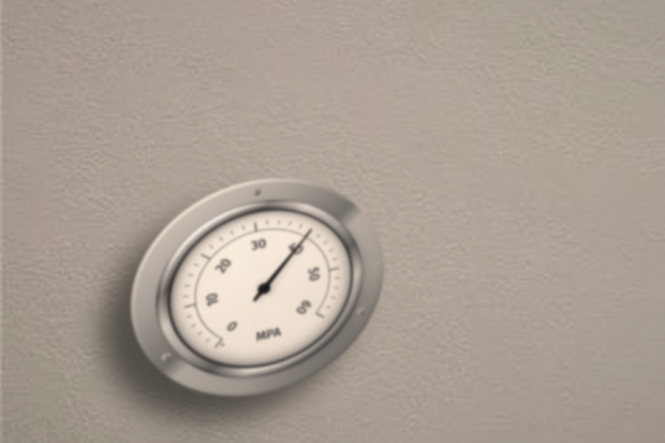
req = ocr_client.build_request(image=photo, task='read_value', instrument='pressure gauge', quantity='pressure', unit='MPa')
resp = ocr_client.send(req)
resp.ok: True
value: 40 MPa
